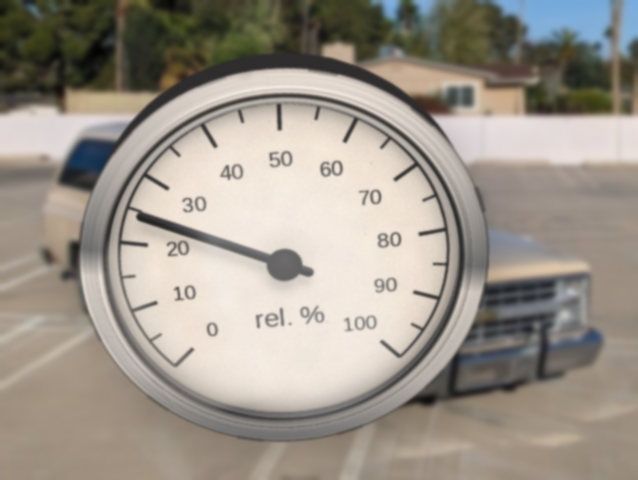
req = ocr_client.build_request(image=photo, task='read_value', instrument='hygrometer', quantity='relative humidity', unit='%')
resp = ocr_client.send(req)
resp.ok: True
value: 25 %
